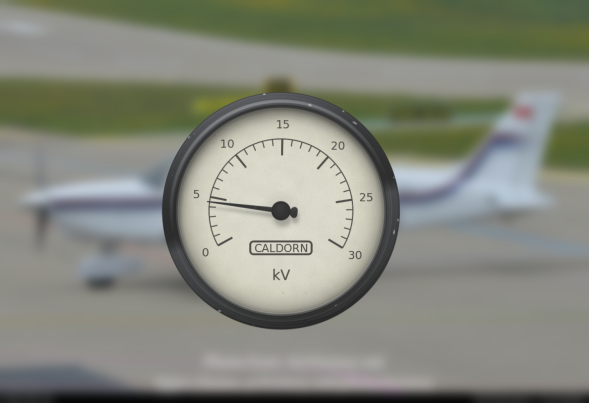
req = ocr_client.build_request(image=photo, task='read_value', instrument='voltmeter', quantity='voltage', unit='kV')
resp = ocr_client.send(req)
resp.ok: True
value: 4.5 kV
